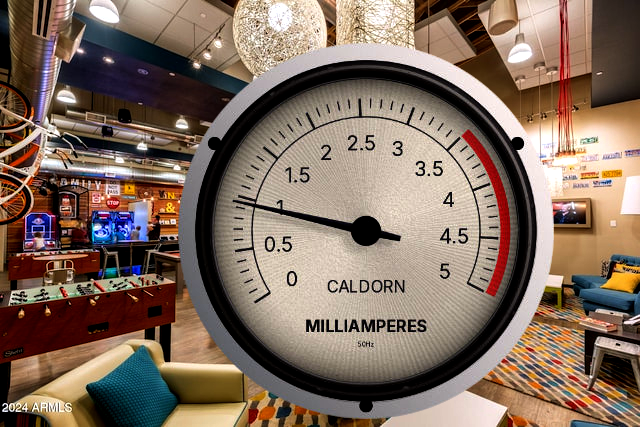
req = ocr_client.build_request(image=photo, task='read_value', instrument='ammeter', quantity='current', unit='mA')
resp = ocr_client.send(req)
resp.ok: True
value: 0.95 mA
